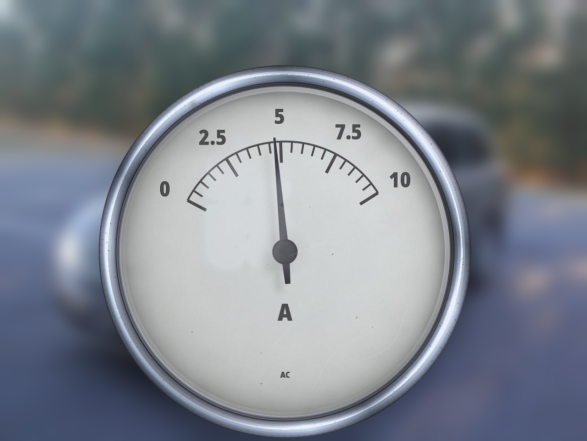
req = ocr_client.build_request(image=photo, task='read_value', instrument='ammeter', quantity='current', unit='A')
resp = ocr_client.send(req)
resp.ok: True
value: 4.75 A
